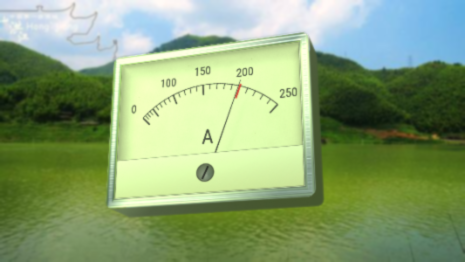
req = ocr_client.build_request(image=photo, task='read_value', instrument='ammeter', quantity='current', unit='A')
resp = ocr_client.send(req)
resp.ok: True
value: 200 A
